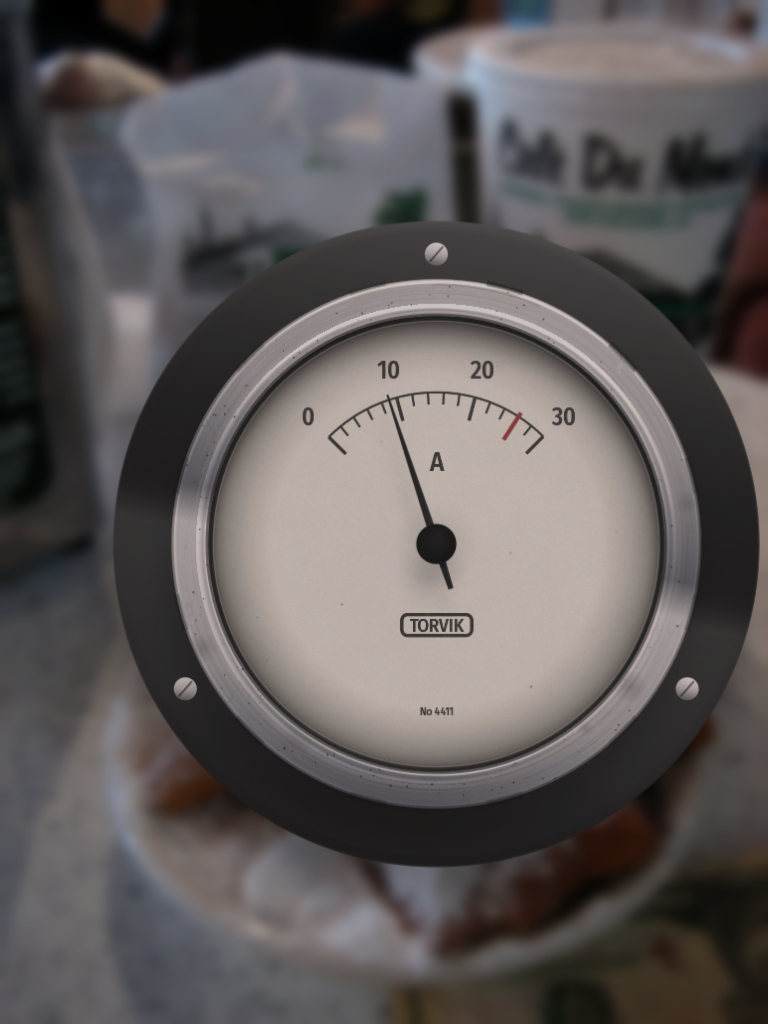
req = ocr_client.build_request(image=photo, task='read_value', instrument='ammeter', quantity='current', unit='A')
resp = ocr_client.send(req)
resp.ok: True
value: 9 A
